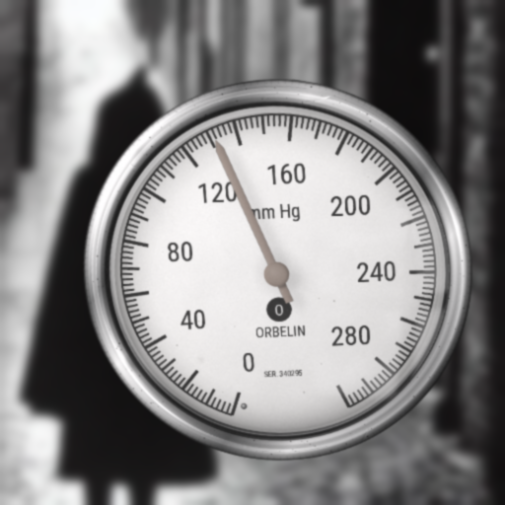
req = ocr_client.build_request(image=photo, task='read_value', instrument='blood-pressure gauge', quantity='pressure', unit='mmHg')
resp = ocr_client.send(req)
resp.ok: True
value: 132 mmHg
